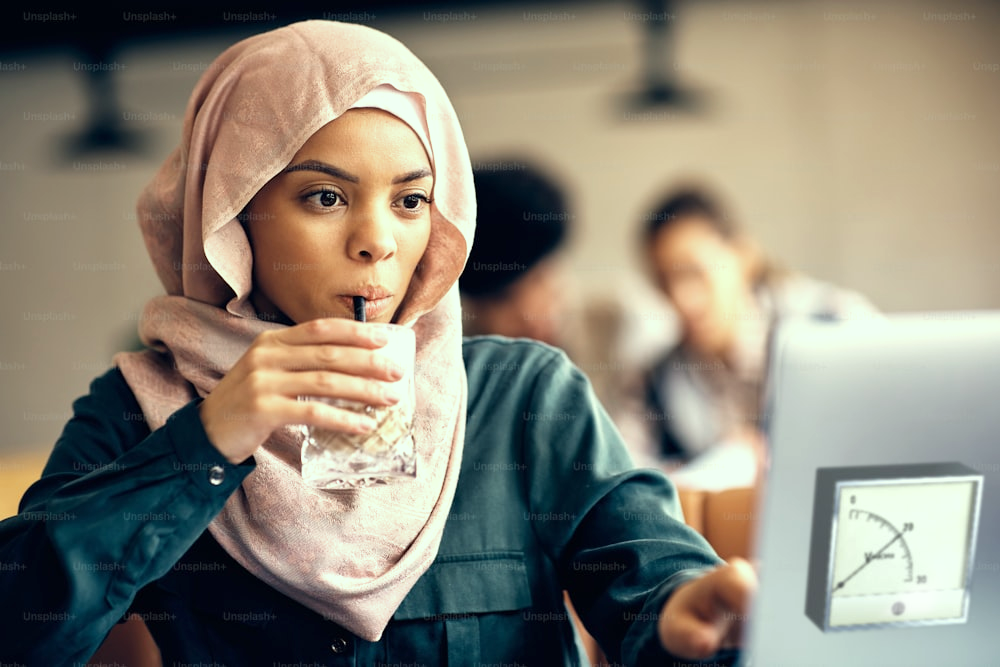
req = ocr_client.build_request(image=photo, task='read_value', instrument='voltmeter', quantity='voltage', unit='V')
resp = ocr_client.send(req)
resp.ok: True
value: 20 V
